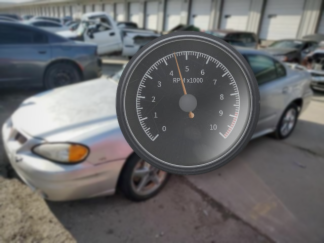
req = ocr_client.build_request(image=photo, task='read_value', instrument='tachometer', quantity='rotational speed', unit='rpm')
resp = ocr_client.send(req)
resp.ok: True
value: 4500 rpm
